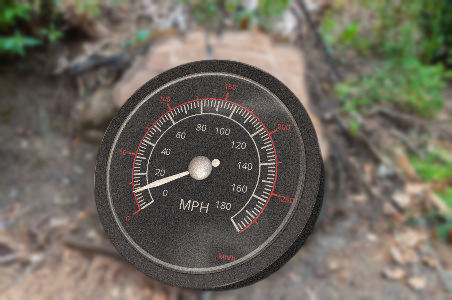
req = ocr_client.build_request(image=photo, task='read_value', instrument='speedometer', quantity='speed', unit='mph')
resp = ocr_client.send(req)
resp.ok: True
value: 10 mph
